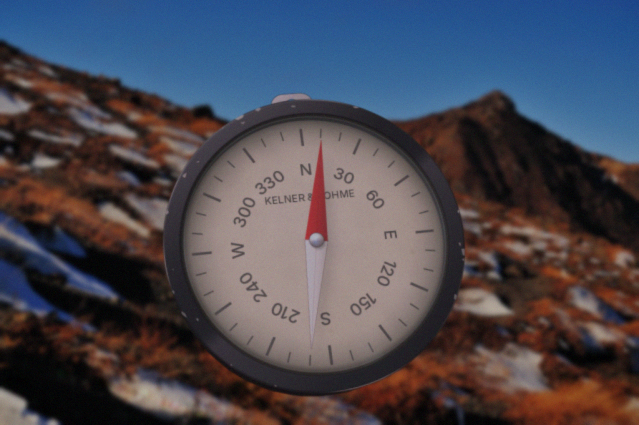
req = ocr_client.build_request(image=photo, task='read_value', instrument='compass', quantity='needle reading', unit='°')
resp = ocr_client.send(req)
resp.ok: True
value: 10 °
